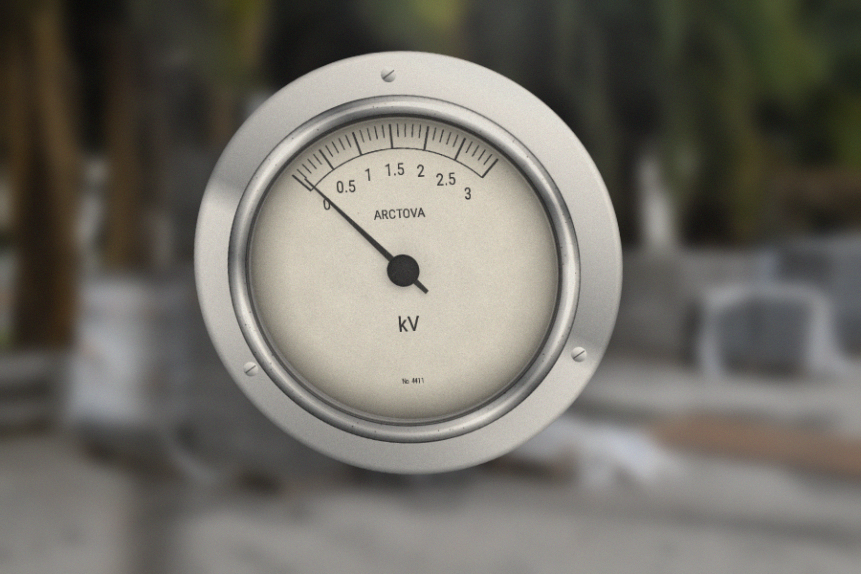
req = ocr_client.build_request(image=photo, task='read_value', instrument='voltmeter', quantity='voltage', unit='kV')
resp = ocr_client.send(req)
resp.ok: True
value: 0.1 kV
